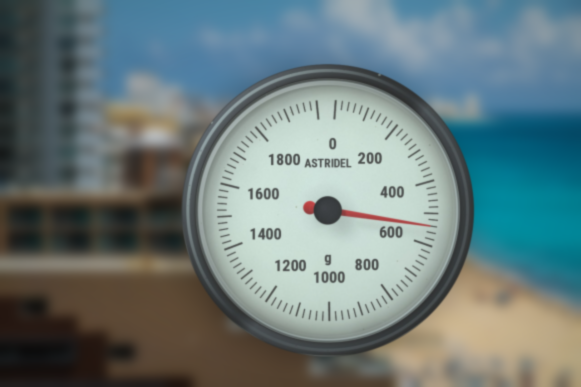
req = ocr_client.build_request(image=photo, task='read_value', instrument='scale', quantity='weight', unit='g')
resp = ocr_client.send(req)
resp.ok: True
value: 540 g
